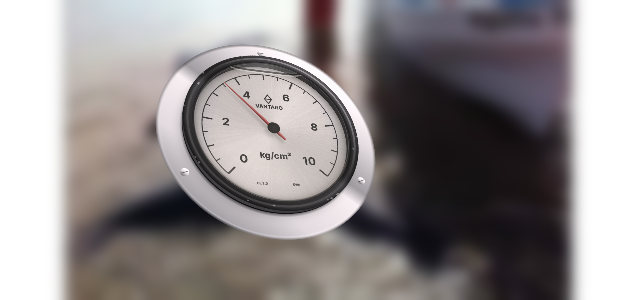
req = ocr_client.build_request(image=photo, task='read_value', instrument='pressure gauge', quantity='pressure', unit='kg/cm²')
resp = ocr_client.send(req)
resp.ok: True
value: 3.5 kg/cm²
